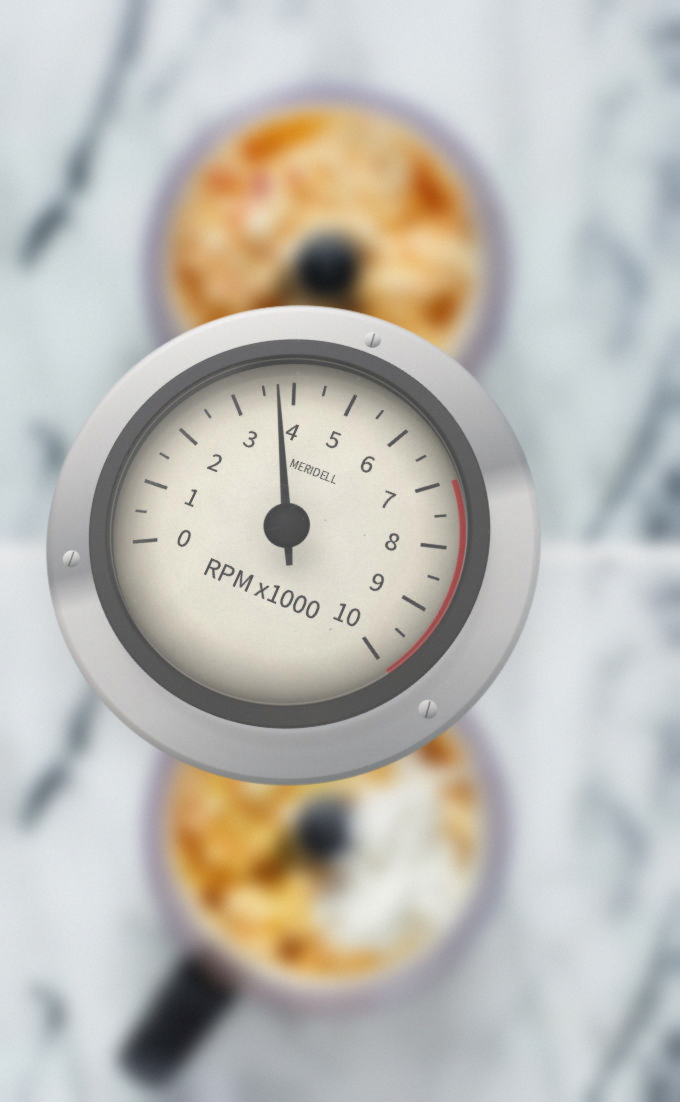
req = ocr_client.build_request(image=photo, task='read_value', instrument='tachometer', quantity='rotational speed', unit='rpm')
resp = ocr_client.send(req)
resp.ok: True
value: 3750 rpm
